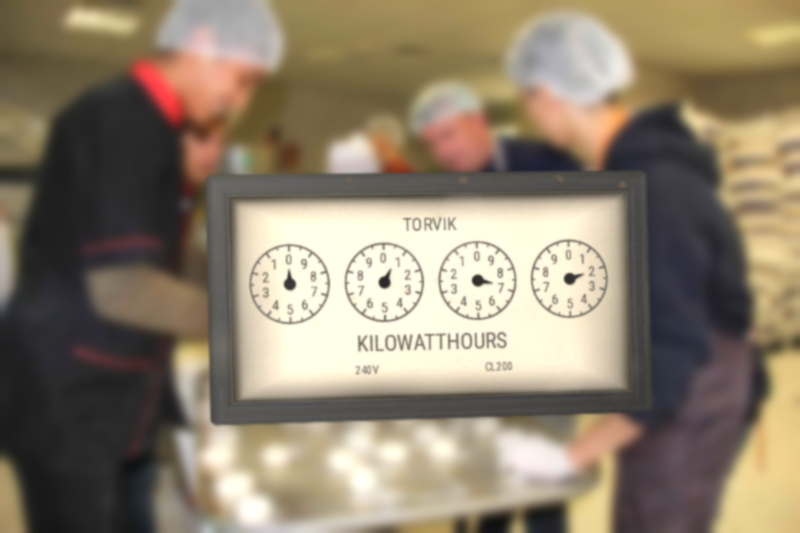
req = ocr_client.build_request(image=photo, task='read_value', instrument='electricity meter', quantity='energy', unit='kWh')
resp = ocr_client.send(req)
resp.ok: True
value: 72 kWh
